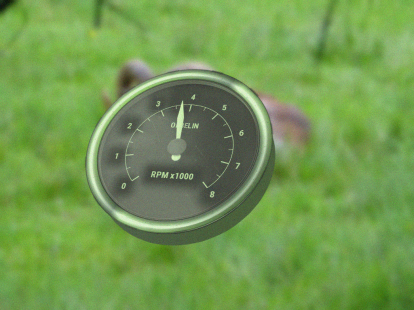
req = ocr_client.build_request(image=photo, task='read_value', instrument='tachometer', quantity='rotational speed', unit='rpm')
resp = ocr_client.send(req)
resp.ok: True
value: 3750 rpm
